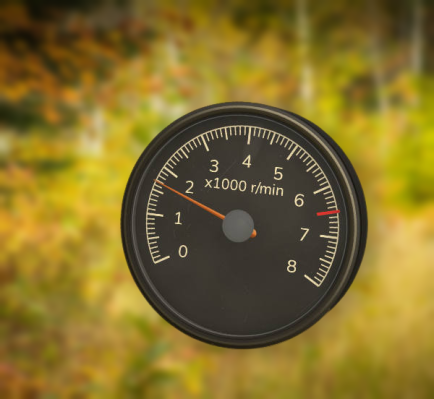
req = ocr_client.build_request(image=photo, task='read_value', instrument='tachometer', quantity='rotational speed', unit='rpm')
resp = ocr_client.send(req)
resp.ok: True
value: 1700 rpm
